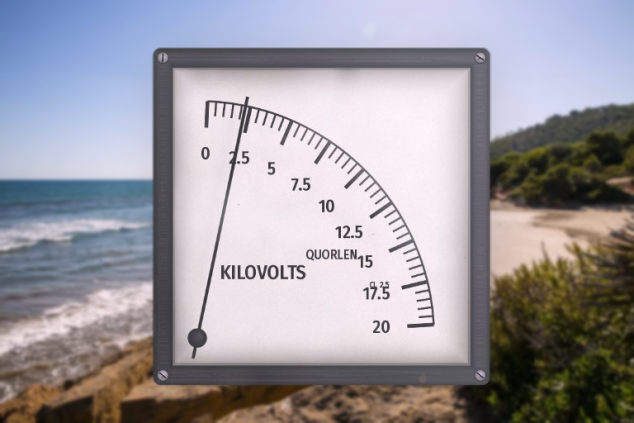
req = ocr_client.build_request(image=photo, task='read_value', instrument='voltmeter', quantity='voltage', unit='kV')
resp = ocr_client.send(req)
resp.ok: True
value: 2.25 kV
